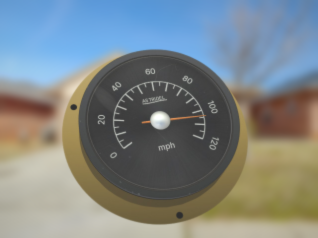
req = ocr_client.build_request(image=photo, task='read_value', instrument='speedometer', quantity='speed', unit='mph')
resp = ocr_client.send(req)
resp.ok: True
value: 105 mph
